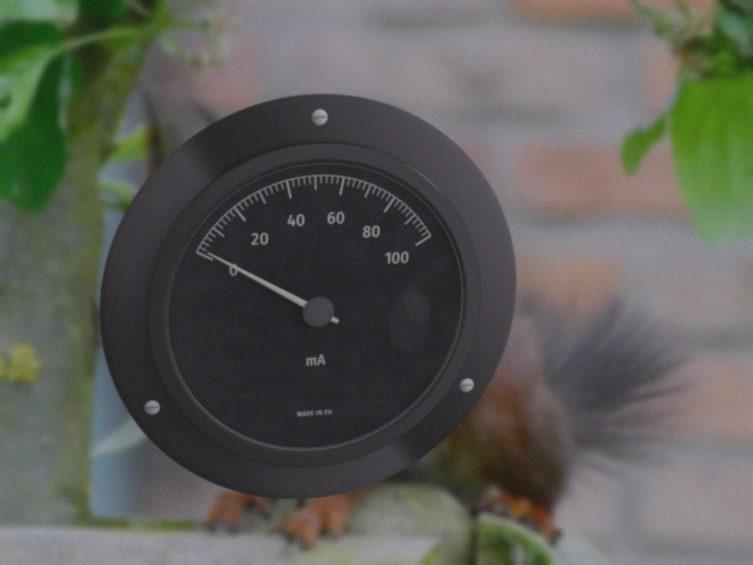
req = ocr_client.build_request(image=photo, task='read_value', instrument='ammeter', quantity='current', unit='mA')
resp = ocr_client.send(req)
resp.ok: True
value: 2 mA
